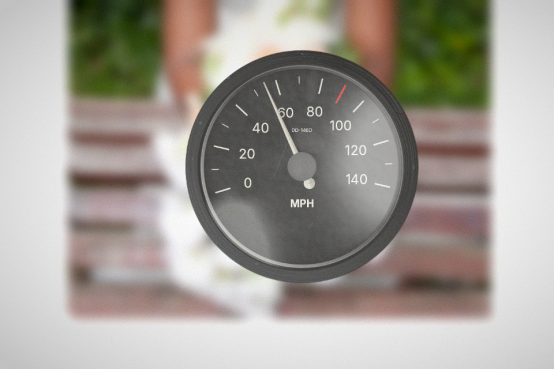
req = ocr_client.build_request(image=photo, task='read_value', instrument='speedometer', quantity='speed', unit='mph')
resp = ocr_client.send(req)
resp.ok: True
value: 55 mph
